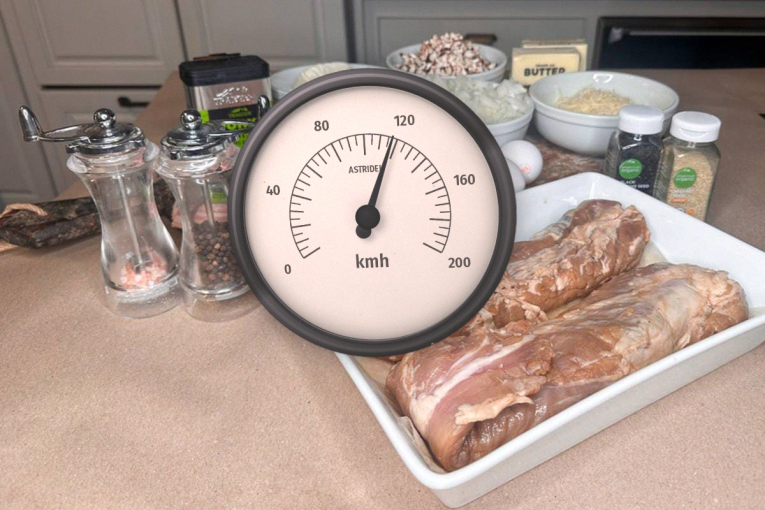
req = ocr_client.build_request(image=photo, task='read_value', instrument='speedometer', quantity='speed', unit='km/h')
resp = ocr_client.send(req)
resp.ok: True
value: 117.5 km/h
